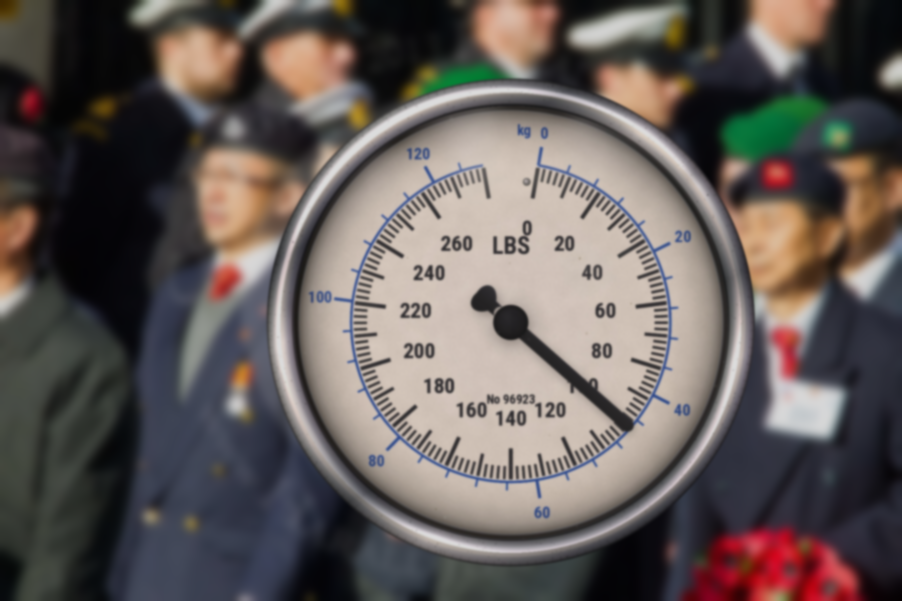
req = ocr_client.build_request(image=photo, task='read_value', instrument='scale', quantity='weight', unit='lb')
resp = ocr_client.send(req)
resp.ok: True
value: 100 lb
